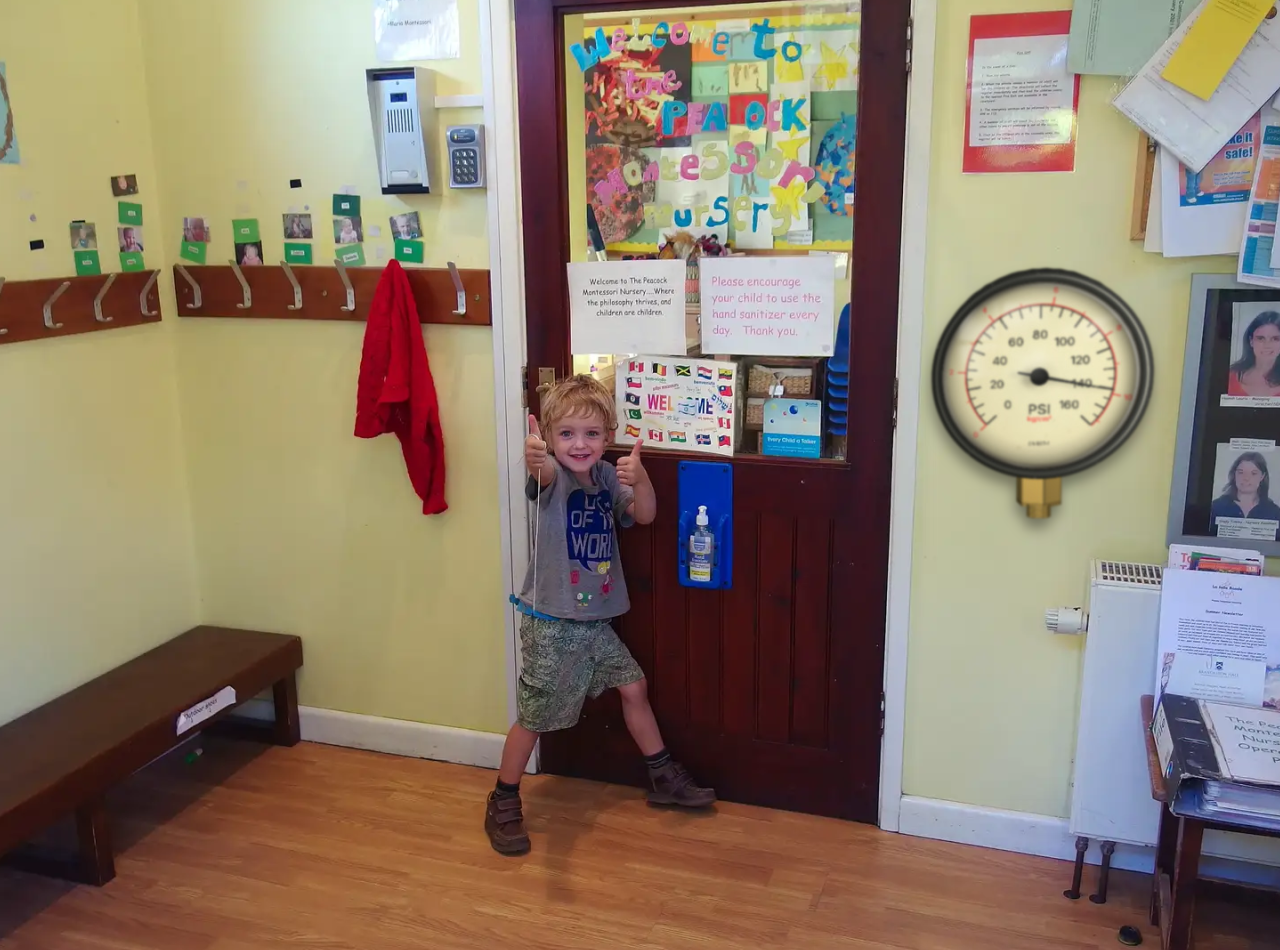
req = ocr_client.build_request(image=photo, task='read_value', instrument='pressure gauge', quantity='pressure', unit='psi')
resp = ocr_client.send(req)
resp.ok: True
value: 140 psi
